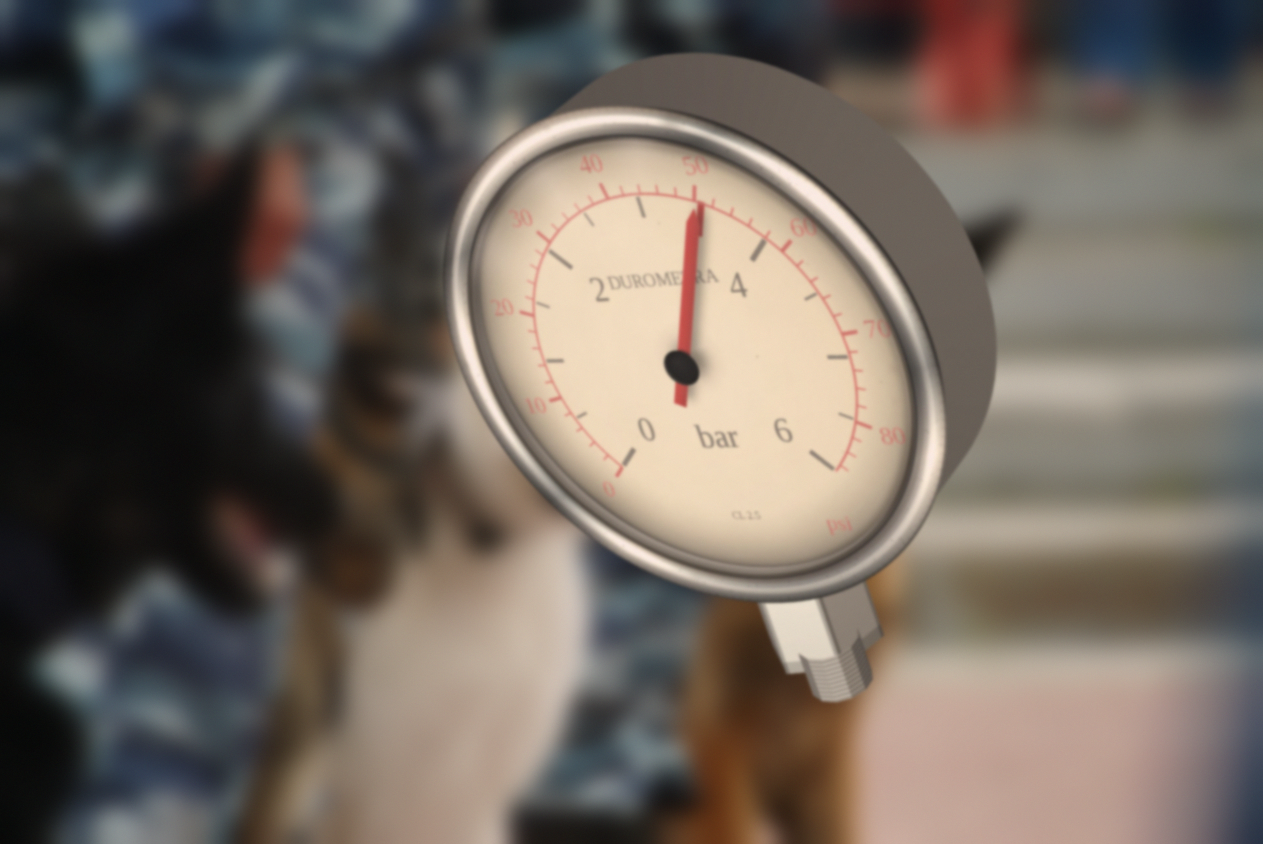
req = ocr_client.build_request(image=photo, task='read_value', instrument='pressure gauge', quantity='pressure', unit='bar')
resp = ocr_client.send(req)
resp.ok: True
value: 3.5 bar
